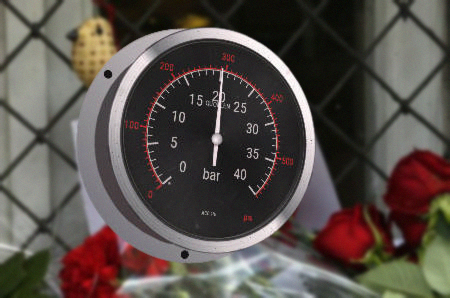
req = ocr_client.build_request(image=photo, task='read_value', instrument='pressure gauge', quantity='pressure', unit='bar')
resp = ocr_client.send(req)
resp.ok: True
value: 20 bar
